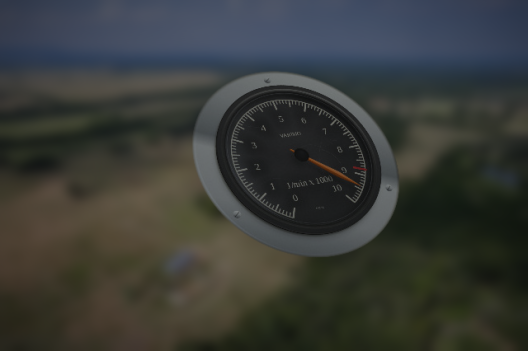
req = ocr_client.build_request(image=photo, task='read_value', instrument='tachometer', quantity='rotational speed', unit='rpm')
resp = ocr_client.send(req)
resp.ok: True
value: 9500 rpm
